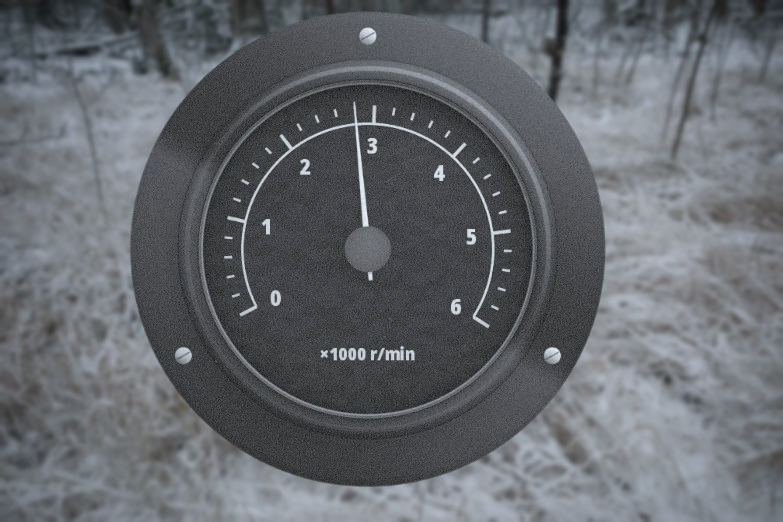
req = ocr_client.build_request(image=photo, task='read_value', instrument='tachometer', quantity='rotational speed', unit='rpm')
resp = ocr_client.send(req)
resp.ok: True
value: 2800 rpm
